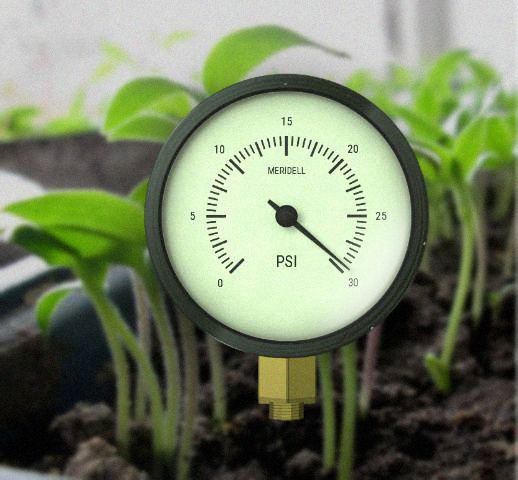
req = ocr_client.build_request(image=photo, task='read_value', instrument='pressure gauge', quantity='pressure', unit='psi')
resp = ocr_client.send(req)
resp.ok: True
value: 29.5 psi
